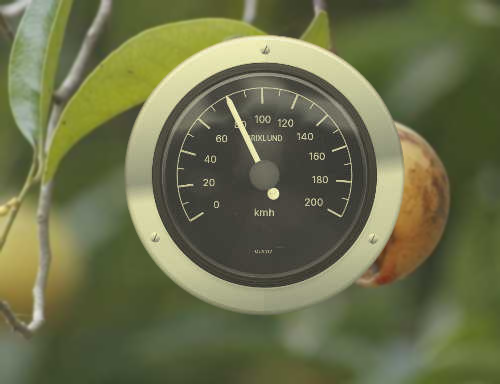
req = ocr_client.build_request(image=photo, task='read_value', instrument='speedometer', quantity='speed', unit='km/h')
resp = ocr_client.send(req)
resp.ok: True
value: 80 km/h
